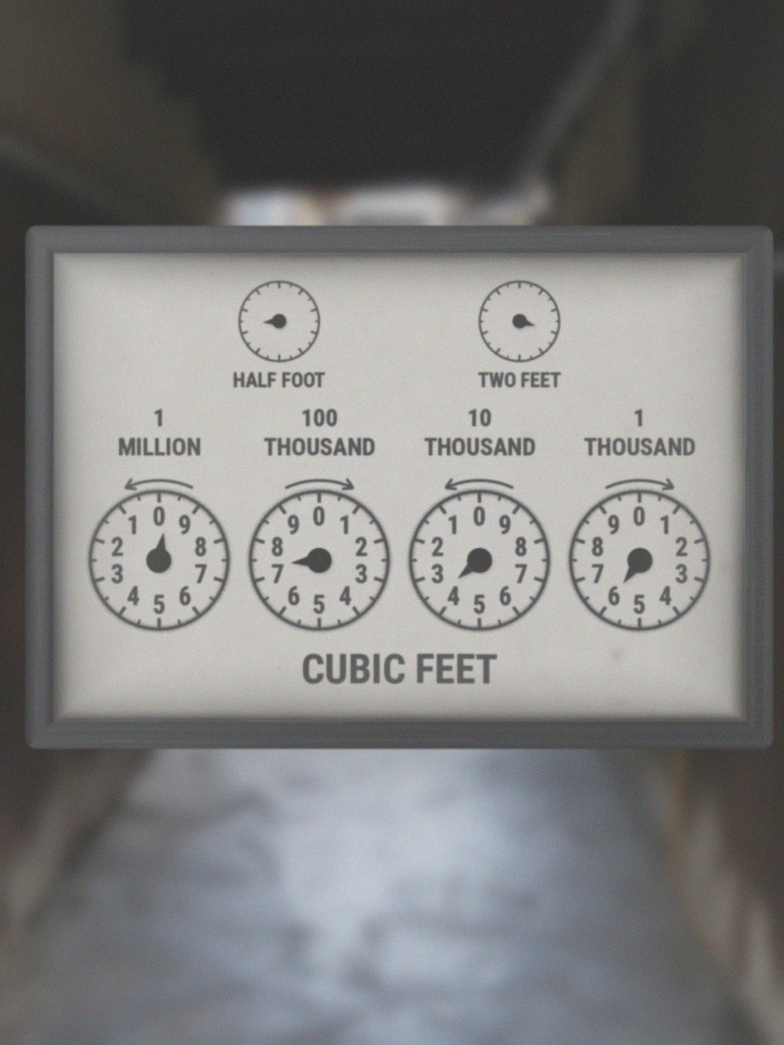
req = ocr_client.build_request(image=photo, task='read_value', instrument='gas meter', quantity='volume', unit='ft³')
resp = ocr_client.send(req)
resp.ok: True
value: 973600 ft³
